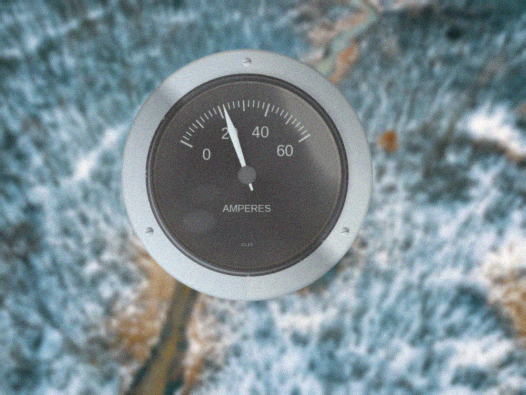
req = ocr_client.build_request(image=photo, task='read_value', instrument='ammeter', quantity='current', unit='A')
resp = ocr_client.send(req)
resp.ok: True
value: 22 A
